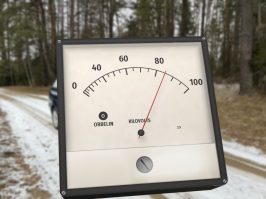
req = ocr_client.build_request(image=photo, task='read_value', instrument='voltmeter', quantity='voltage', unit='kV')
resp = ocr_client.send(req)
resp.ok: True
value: 85 kV
